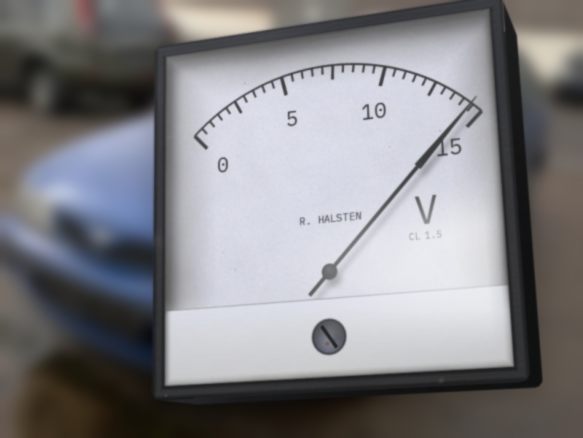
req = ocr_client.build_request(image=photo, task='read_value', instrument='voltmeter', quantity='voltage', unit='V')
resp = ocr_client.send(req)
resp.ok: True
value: 14.5 V
